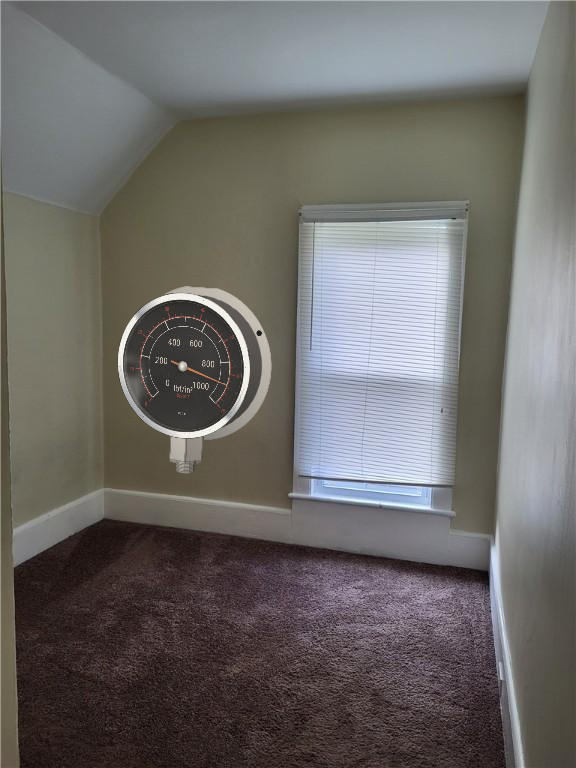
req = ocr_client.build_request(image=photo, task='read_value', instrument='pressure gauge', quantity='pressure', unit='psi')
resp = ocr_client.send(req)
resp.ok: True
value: 900 psi
